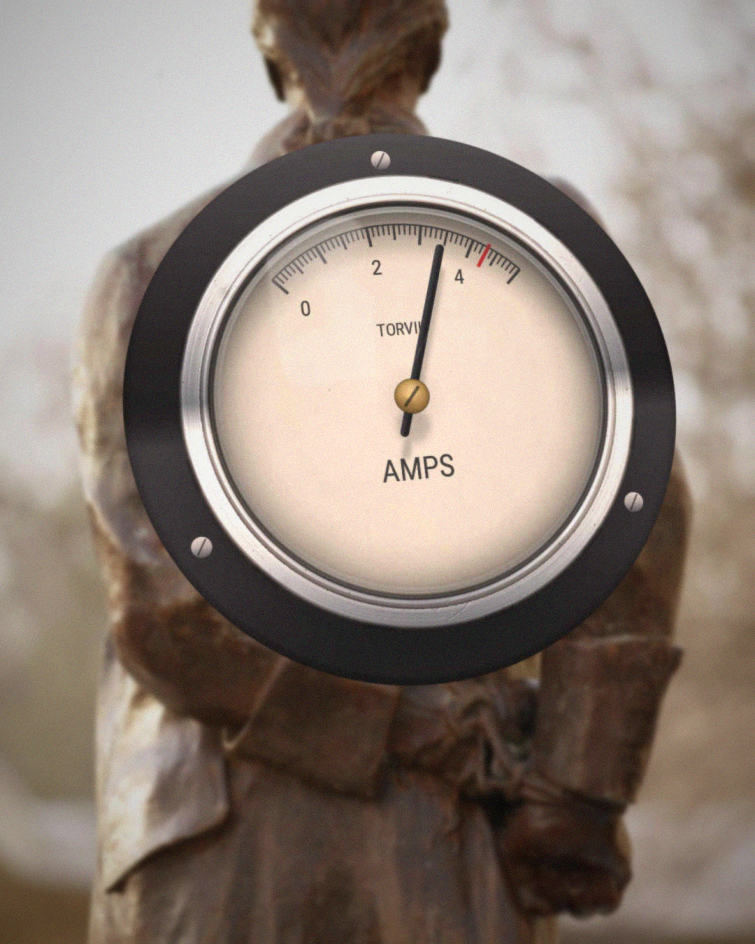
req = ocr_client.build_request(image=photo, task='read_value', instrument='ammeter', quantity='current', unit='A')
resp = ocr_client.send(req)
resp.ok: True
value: 3.4 A
